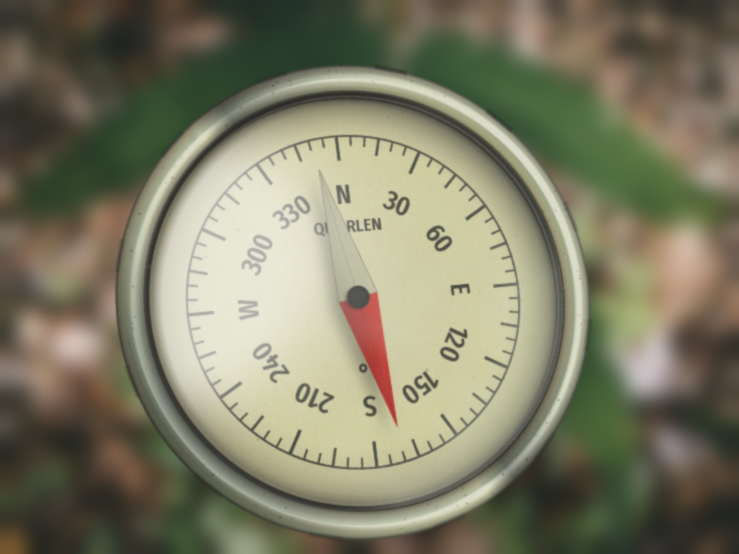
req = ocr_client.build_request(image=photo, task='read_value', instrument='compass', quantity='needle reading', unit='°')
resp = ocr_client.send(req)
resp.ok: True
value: 170 °
